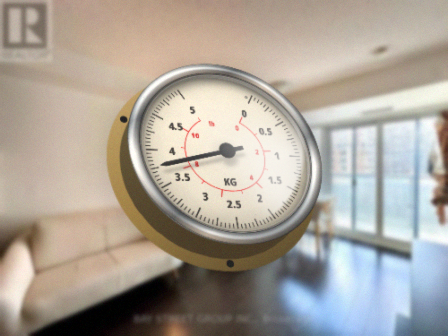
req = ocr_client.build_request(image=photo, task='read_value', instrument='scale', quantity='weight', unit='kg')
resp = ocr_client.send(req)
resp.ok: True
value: 3.75 kg
